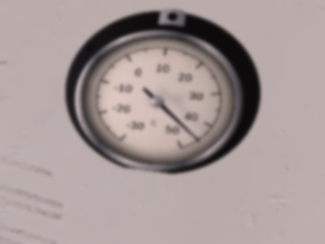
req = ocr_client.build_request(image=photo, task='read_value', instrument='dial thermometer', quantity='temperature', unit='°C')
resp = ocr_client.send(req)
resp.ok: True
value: 45 °C
